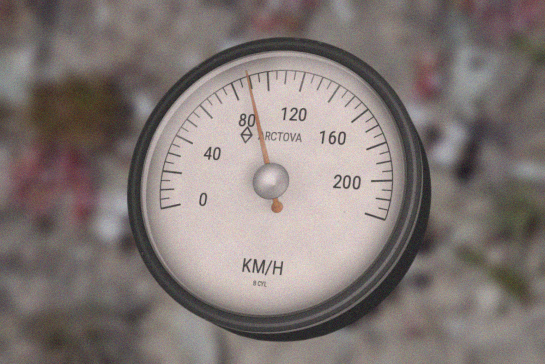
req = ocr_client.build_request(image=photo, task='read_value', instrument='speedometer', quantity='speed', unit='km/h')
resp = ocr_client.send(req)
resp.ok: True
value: 90 km/h
